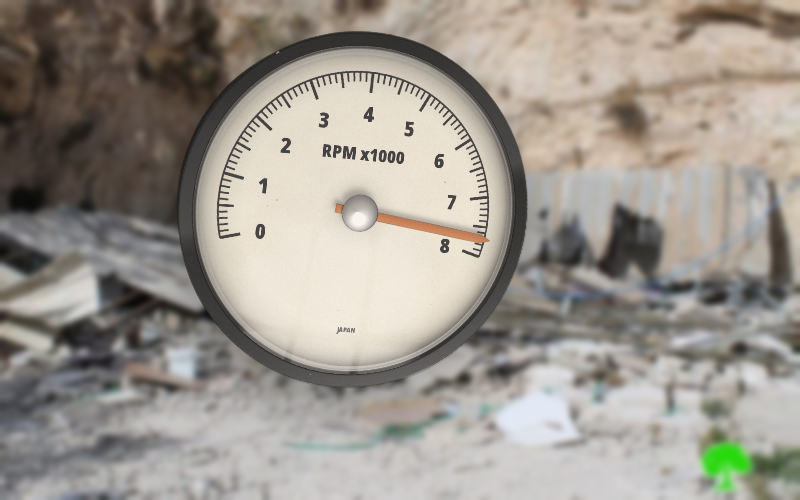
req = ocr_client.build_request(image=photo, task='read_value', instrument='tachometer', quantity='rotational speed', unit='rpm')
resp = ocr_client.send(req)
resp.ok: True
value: 7700 rpm
